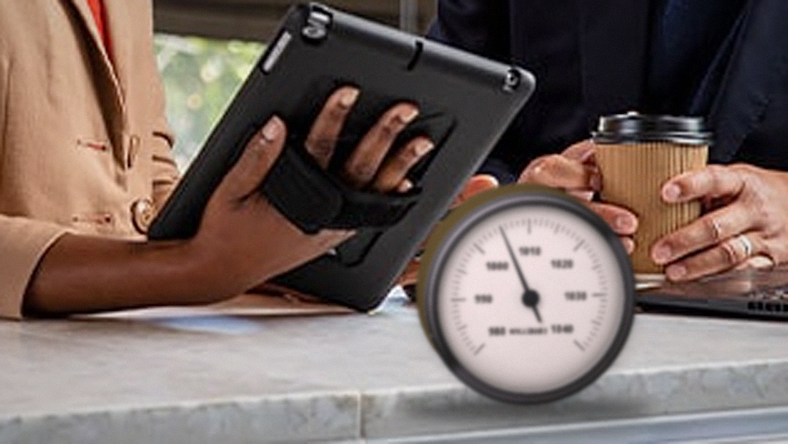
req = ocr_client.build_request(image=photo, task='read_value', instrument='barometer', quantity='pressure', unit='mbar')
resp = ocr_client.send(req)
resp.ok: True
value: 1005 mbar
